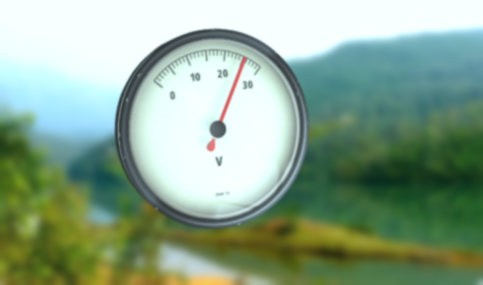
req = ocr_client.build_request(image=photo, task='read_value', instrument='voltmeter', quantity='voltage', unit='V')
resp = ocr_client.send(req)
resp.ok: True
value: 25 V
